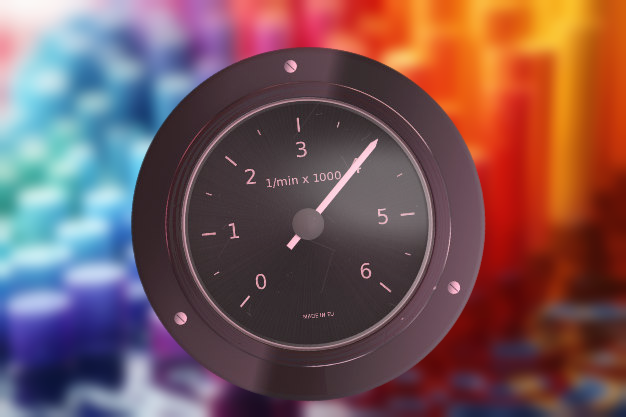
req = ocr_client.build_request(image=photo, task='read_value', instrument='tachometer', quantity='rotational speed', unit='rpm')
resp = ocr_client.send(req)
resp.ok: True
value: 4000 rpm
